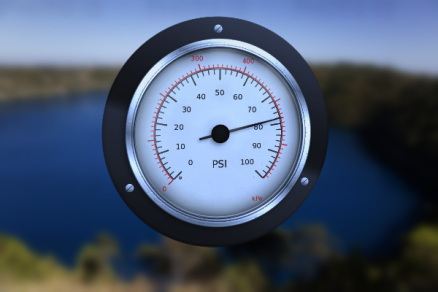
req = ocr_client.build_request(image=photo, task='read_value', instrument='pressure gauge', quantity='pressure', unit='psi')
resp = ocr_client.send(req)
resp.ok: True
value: 78 psi
